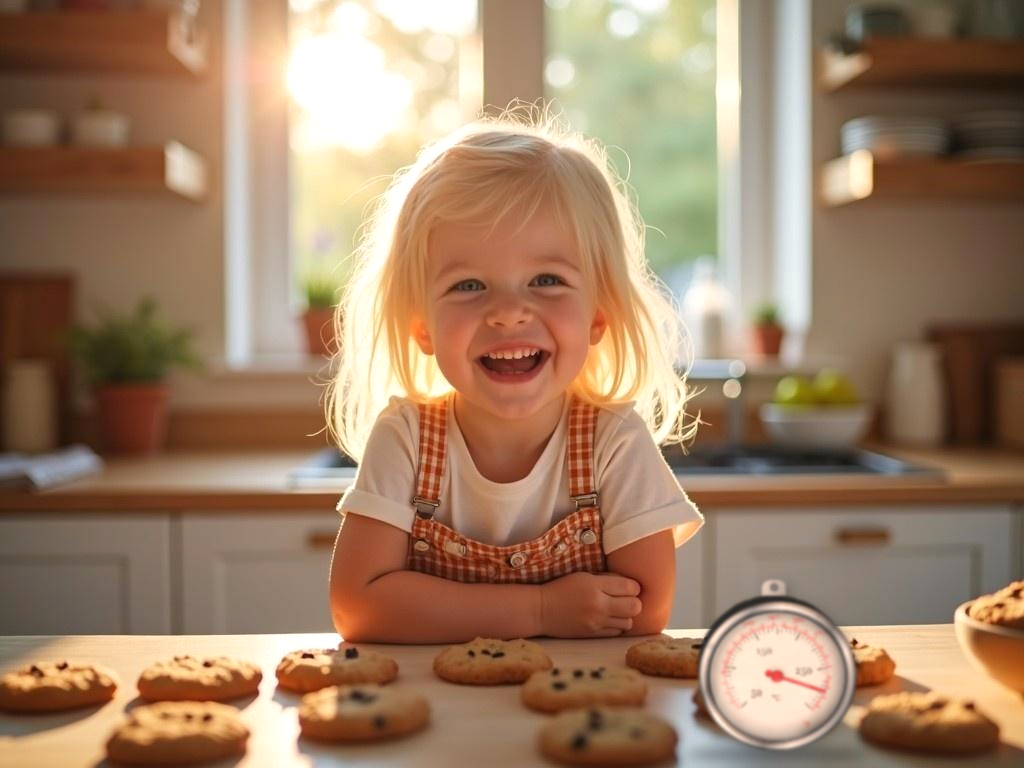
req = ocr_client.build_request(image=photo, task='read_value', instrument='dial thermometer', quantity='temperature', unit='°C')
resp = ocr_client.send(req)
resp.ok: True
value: 275 °C
